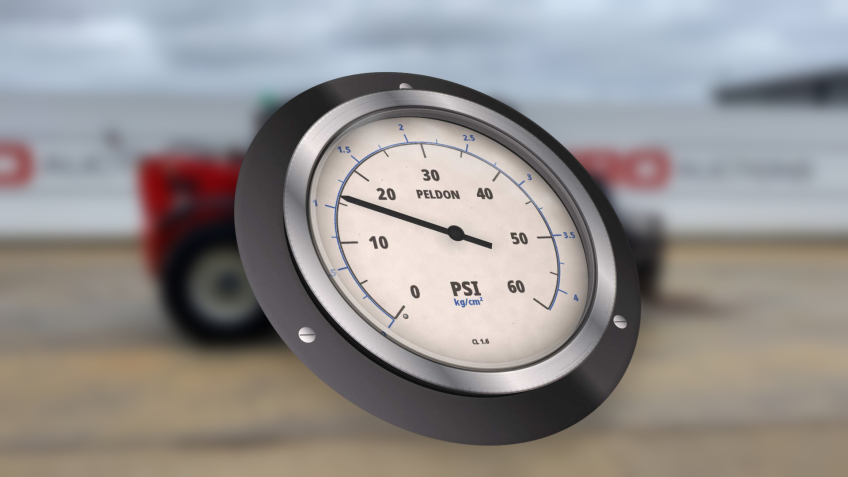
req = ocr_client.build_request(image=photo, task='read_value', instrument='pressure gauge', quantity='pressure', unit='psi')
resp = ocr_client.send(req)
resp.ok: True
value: 15 psi
